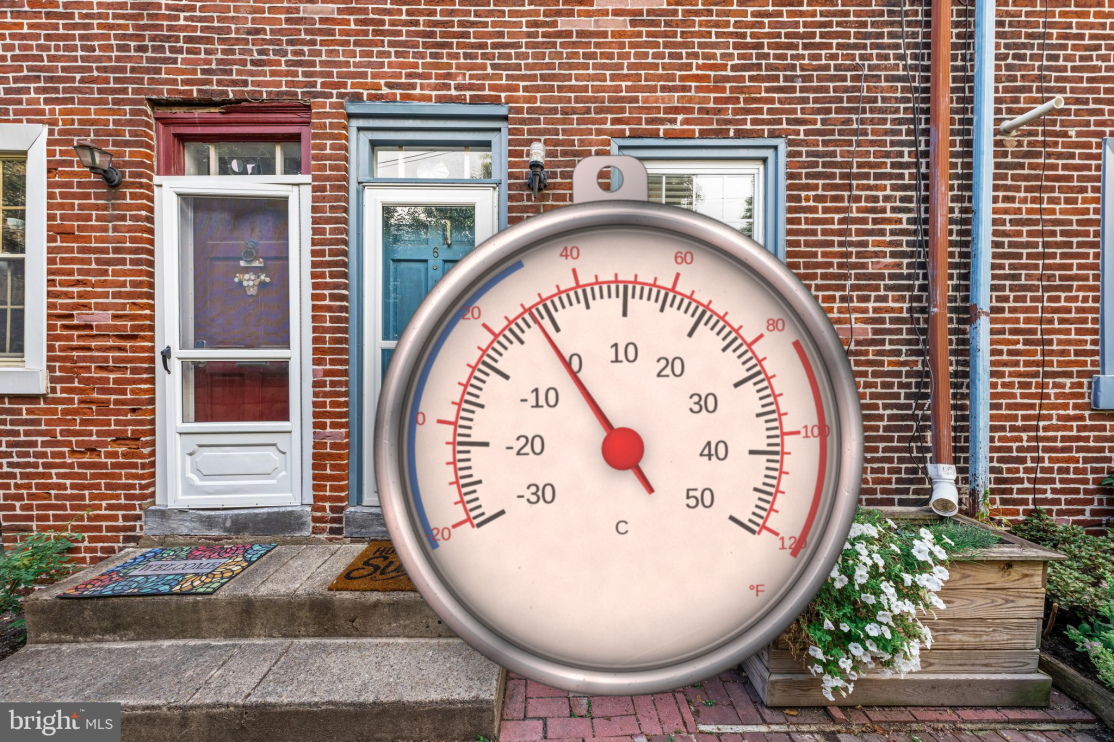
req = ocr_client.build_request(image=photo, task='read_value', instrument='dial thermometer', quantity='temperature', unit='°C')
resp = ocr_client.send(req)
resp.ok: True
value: -2 °C
